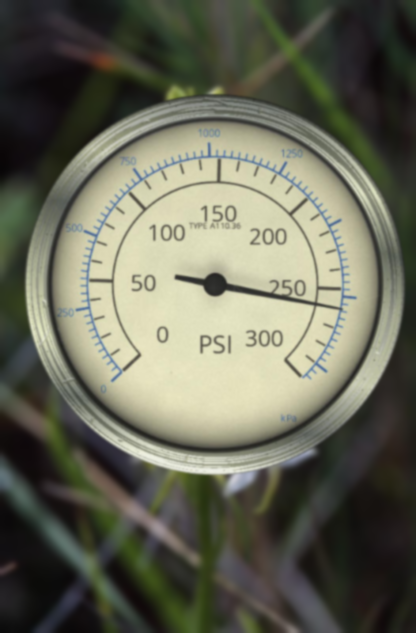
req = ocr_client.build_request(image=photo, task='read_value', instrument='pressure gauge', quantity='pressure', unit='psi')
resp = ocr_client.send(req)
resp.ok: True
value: 260 psi
